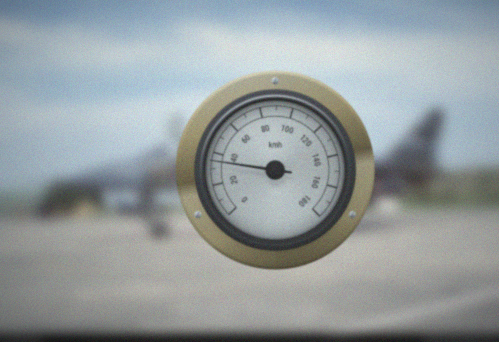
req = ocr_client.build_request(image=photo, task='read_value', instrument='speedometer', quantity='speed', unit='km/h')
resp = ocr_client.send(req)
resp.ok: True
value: 35 km/h
